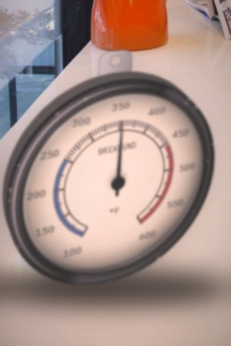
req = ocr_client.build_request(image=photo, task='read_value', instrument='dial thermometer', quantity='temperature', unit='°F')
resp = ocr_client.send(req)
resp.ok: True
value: 350 °F
